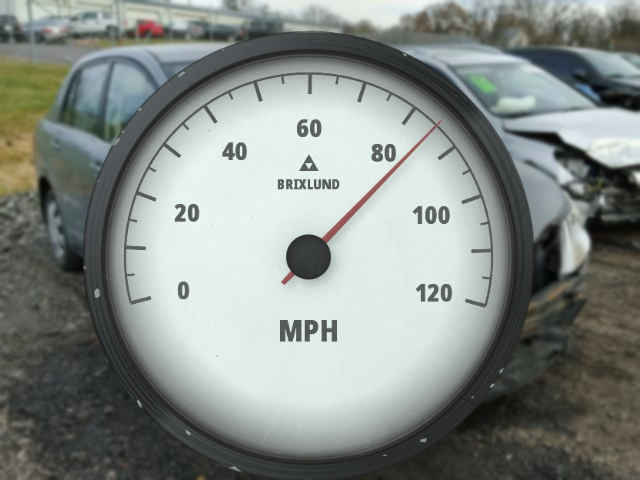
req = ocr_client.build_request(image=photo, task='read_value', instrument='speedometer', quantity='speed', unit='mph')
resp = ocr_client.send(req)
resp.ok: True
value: 85 mph
